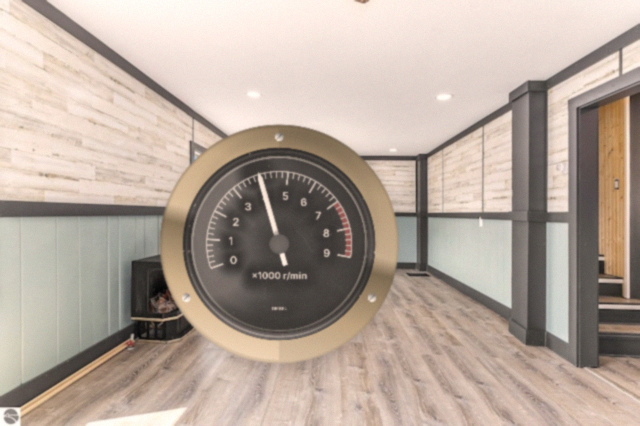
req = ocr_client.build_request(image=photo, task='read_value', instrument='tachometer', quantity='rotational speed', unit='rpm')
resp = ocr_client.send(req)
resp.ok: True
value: 4000 rpm
